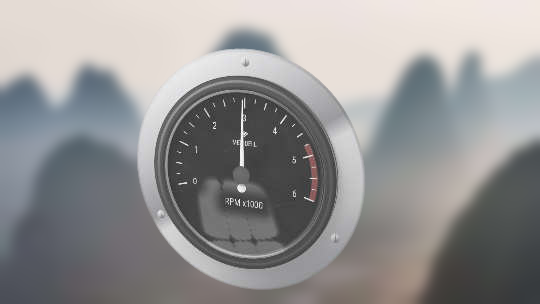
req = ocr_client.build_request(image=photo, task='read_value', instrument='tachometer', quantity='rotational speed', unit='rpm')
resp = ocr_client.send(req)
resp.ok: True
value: 3000 rpm
